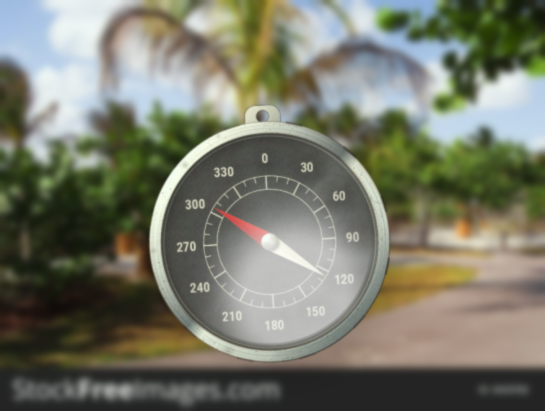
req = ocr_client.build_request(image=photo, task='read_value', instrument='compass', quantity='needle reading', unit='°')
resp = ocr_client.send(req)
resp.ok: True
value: 305 °
